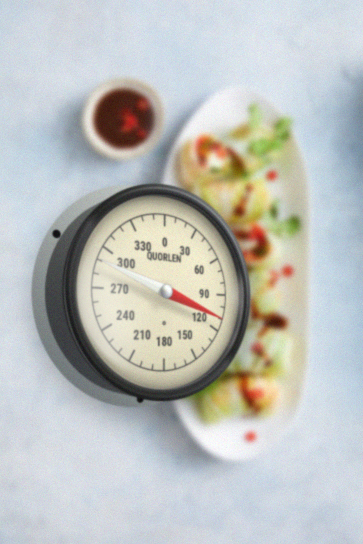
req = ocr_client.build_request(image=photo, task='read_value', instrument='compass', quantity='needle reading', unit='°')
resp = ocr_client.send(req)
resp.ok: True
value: 110 °
